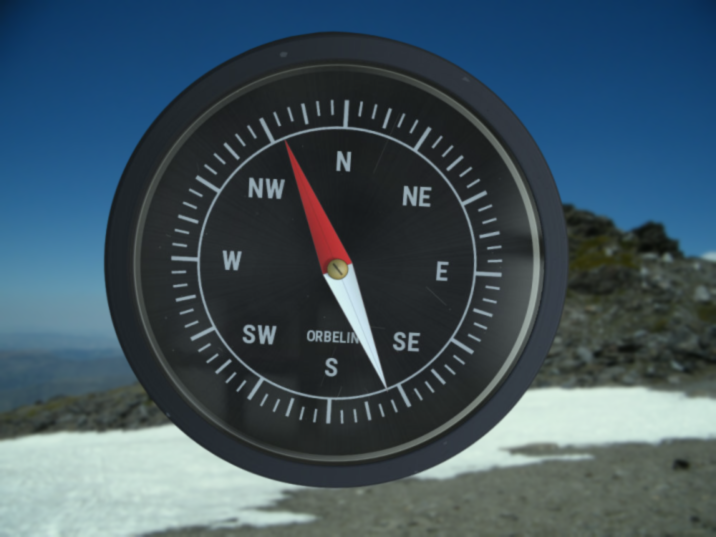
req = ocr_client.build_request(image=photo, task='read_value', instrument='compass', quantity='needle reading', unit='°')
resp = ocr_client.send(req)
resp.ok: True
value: 335 °
